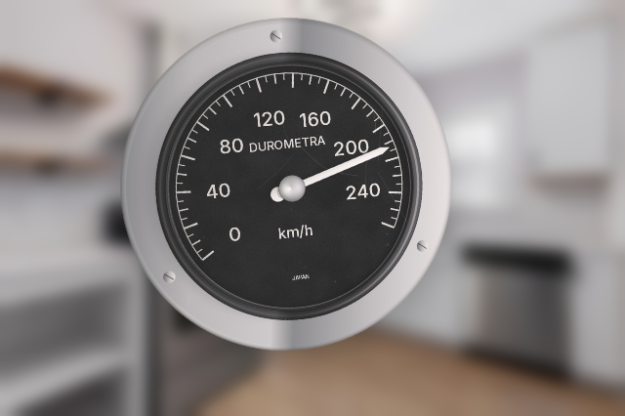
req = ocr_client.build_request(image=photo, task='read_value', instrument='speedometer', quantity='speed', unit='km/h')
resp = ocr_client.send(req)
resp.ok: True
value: 212.5 km/h
